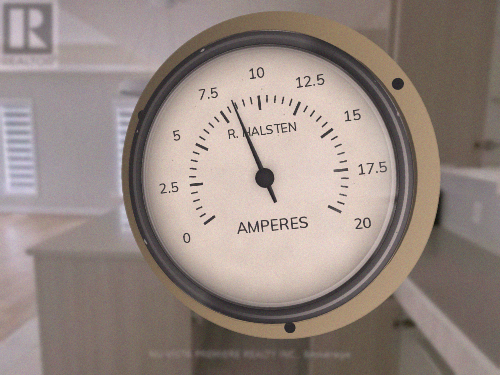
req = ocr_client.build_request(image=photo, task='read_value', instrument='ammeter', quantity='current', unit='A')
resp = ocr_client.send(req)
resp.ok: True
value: 8.5 A
